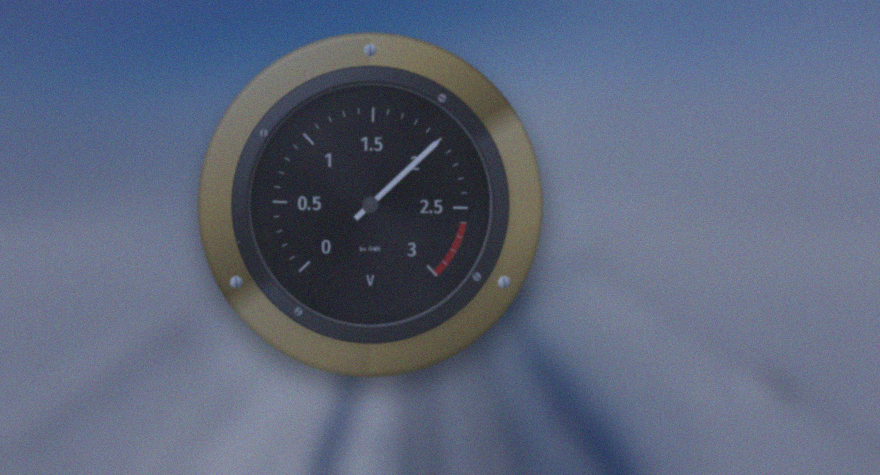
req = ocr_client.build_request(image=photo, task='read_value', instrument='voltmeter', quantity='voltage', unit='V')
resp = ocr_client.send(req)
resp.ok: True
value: 2 V
